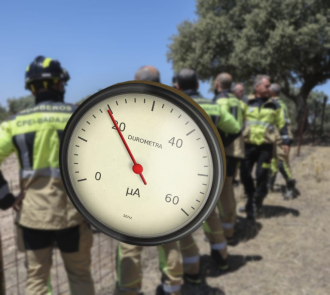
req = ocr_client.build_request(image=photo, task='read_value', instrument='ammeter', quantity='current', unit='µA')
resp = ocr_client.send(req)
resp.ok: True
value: 20 µA
